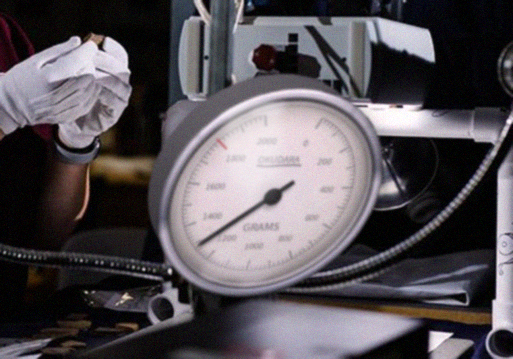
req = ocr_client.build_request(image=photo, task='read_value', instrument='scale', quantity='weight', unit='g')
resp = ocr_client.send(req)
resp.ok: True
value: 1300 g
